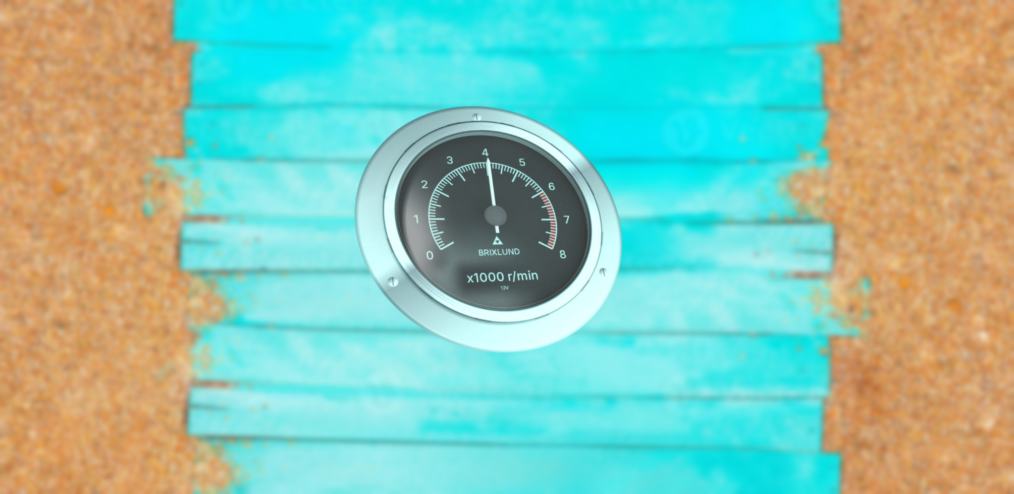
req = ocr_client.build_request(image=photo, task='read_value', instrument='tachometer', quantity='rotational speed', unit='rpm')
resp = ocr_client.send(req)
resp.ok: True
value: 4000 rpm
